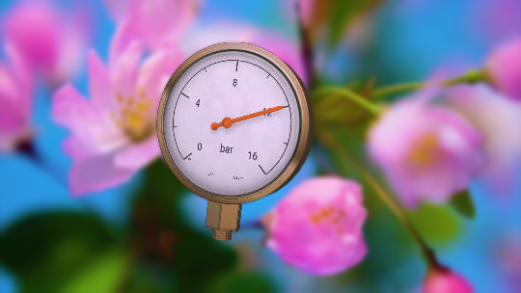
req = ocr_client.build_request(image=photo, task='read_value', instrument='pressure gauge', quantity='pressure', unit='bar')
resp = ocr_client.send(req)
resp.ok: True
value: 12 bar
